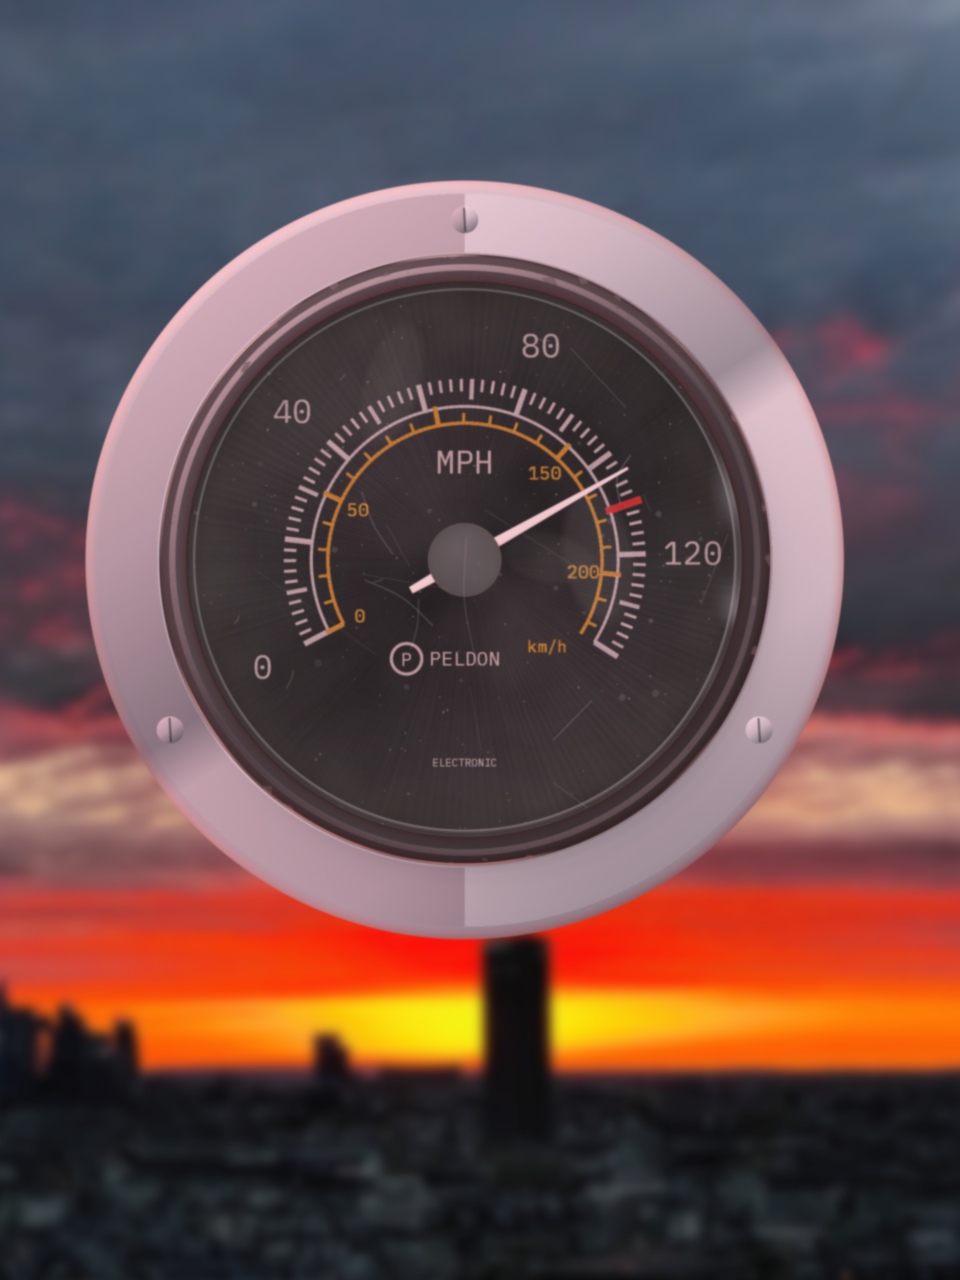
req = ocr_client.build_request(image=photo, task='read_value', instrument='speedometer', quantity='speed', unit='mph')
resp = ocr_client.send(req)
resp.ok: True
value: 104 mph
